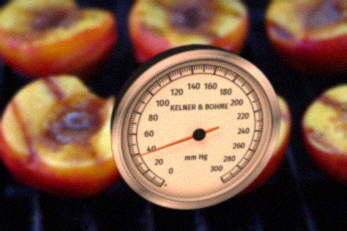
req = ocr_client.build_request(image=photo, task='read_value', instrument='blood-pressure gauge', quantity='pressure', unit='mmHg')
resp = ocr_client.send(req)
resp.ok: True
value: 40 mmHg
